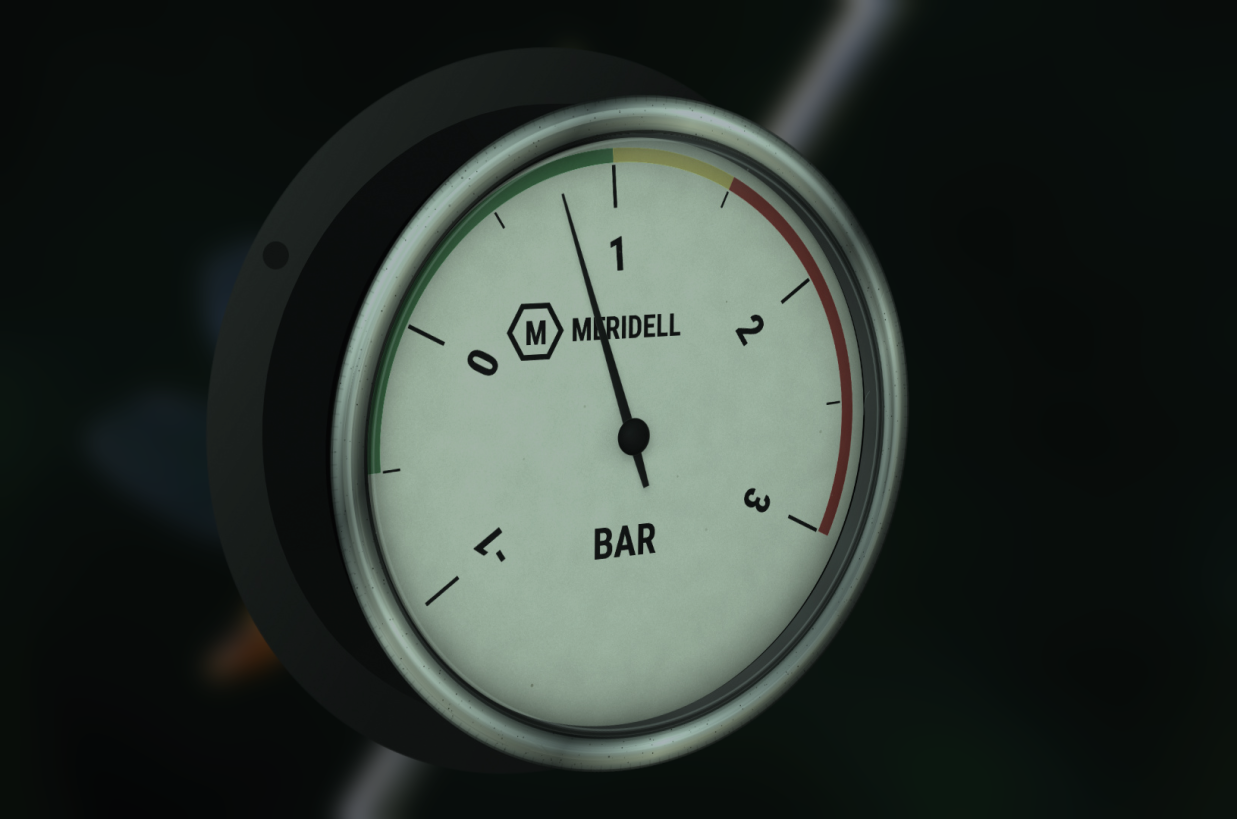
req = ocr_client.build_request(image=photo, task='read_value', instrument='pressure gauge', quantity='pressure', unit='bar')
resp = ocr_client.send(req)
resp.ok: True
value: 0.75 bar
